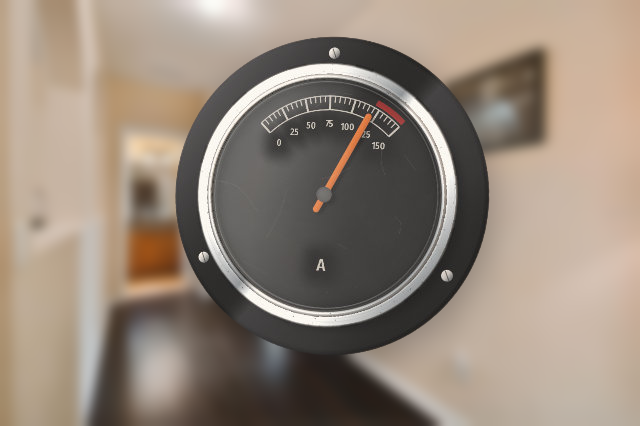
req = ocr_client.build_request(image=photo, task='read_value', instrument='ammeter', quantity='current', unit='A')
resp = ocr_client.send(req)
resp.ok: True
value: 120 A
